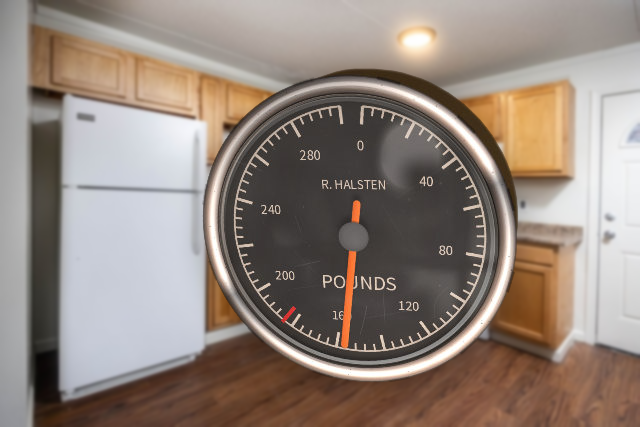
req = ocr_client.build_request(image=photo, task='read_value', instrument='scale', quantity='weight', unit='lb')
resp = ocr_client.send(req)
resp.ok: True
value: 156 lb
